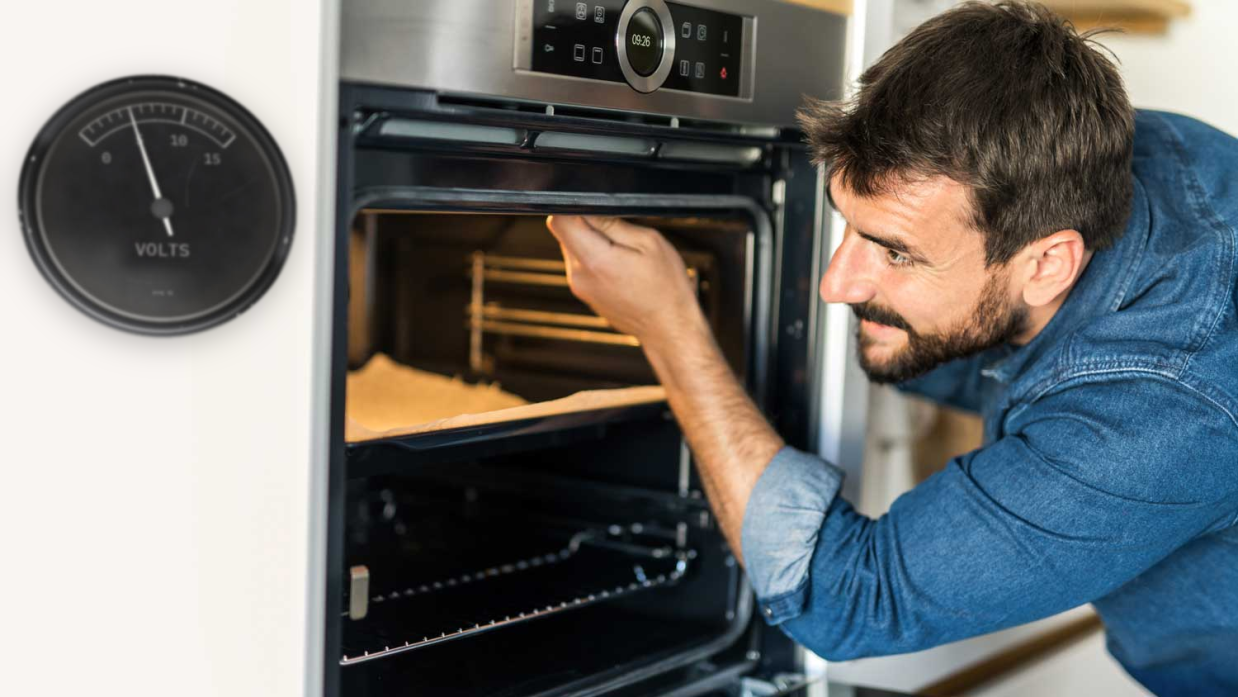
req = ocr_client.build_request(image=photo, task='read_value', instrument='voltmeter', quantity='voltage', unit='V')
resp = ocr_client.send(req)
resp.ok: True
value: 5 V
